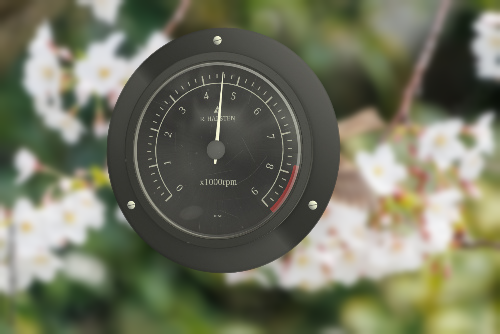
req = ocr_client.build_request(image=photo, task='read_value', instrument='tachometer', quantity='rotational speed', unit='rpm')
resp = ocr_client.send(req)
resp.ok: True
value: 4600 rpm
